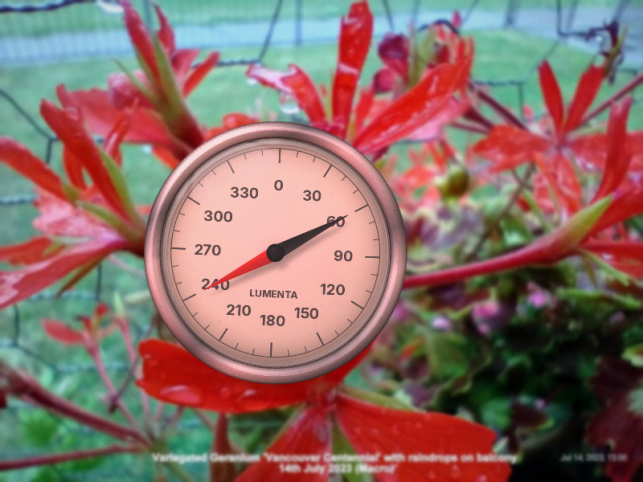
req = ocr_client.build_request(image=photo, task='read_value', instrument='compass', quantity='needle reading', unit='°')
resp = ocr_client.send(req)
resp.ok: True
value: 240 °
